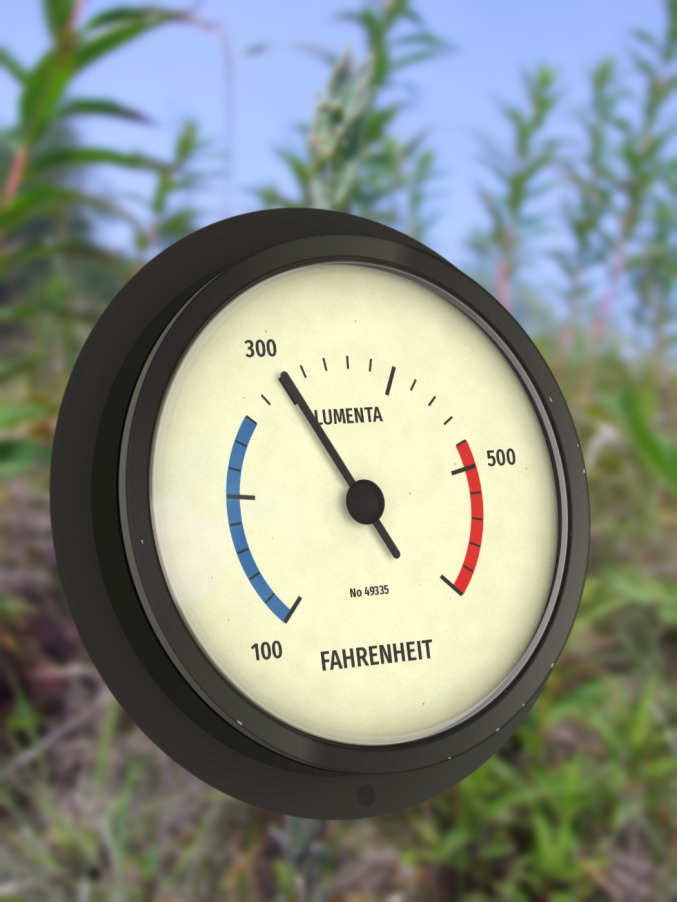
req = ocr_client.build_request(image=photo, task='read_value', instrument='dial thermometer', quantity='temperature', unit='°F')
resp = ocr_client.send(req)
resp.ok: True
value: 300 °F
